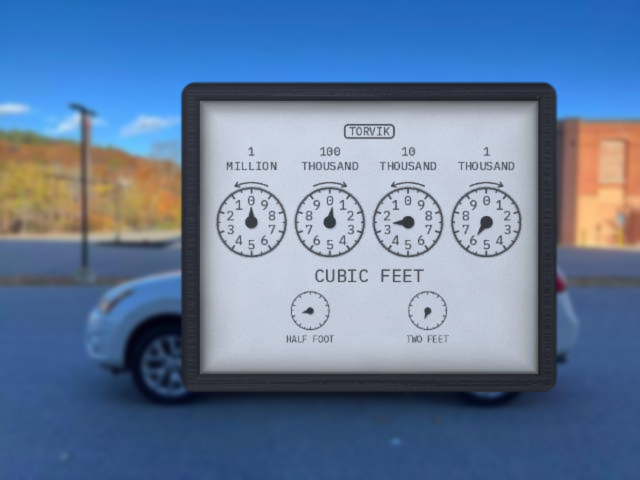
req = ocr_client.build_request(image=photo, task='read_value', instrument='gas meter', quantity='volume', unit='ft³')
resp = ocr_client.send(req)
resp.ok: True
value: 2600 ft³
